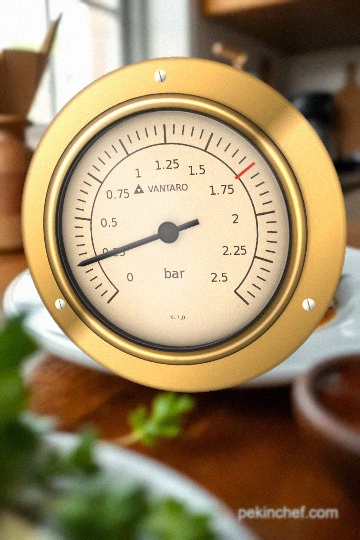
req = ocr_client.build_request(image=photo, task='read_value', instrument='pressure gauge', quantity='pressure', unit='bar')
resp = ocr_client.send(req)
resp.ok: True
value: 0.25 bar
